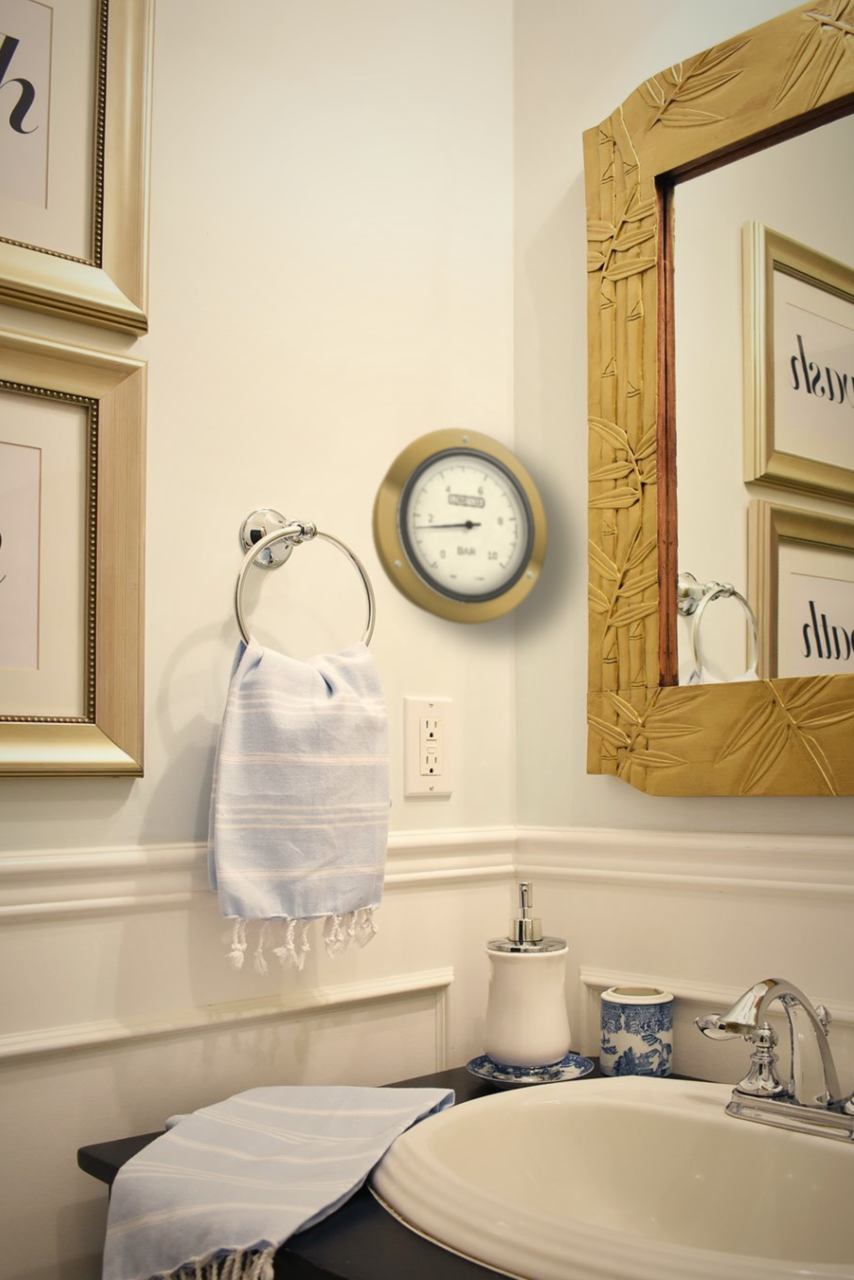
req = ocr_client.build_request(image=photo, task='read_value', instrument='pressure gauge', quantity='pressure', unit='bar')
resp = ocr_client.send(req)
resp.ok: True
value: 1.5 bar
